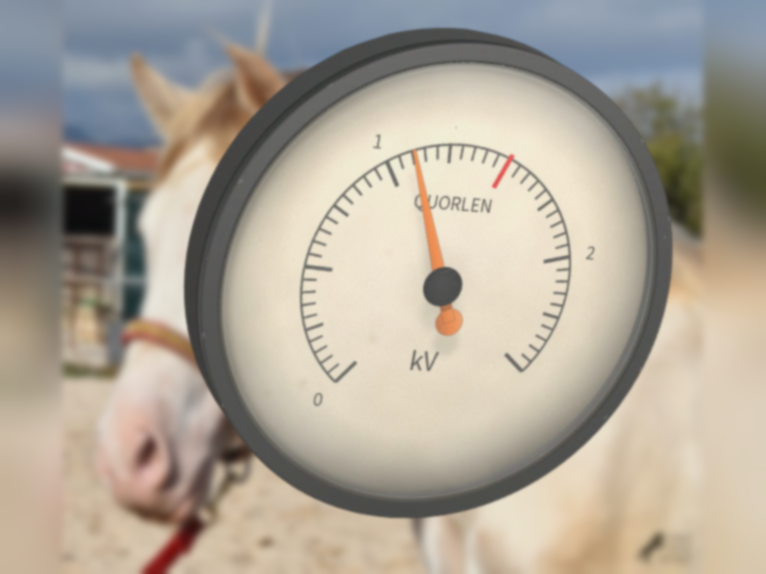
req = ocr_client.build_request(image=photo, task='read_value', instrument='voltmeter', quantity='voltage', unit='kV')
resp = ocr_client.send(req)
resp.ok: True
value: 1.1 kV
